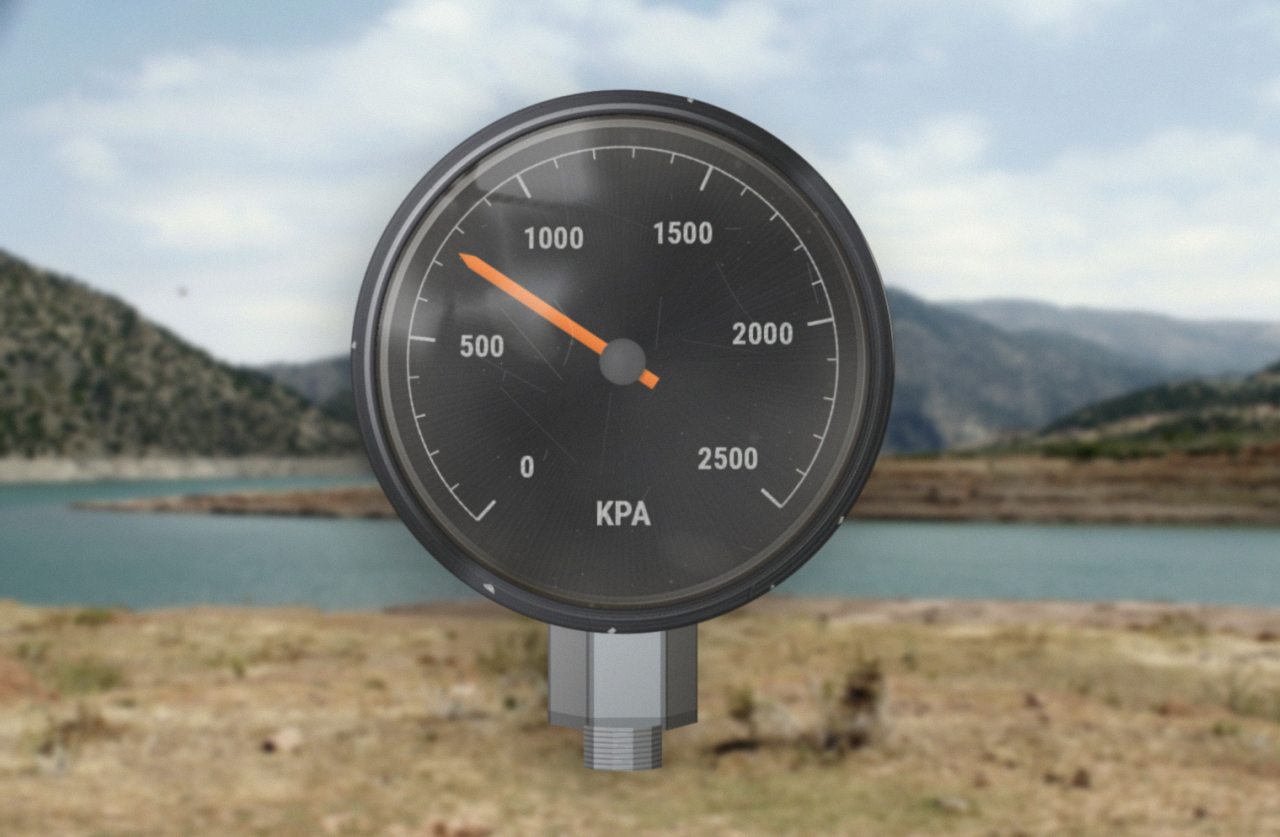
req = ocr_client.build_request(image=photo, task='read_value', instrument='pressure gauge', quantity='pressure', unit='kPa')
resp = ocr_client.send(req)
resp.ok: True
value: 750 kPa
